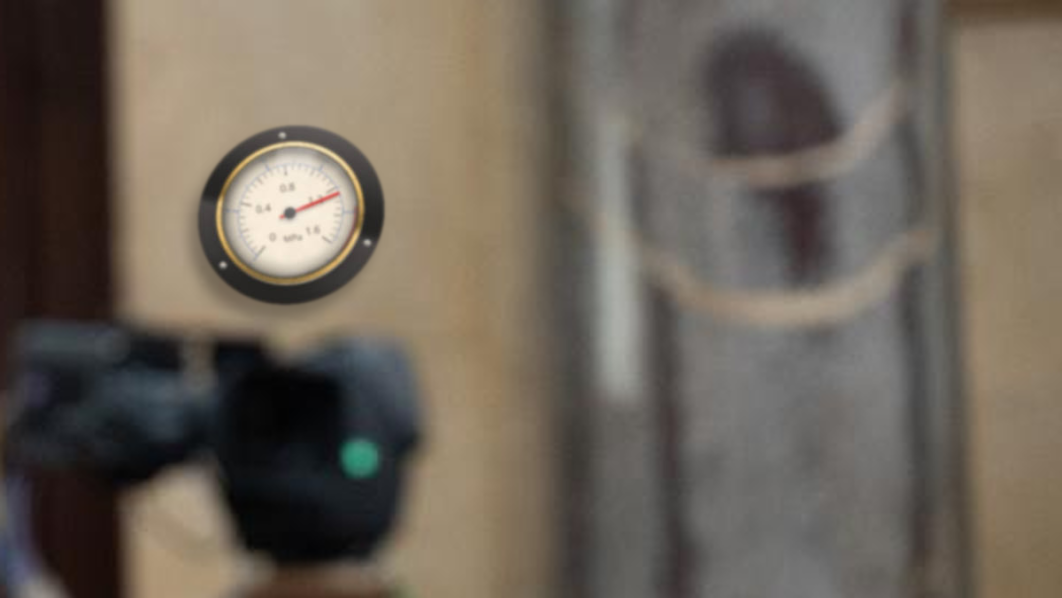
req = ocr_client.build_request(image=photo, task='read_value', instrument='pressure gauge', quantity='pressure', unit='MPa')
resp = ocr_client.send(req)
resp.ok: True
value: 1.25 MPa
